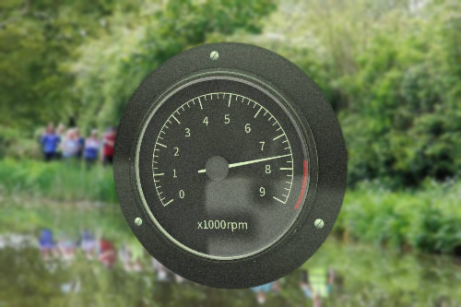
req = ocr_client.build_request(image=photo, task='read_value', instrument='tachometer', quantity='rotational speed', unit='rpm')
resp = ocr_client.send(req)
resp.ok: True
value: 7600 rpm
